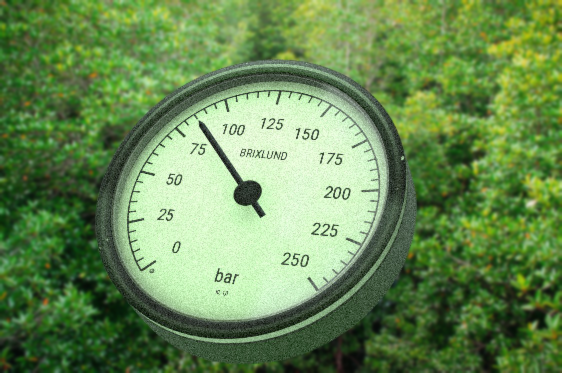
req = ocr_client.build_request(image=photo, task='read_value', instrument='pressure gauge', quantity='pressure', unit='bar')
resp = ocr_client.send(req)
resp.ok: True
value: 85 bar
